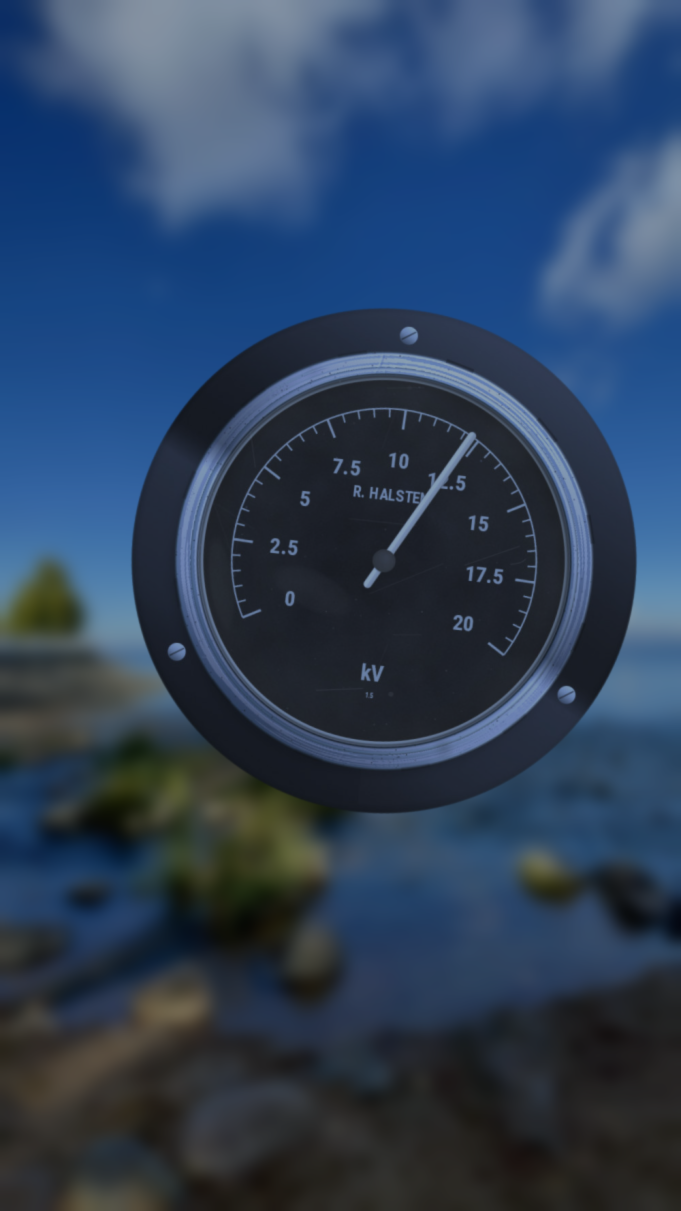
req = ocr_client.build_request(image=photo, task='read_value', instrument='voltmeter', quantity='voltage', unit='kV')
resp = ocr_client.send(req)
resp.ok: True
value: 12.25 kV
